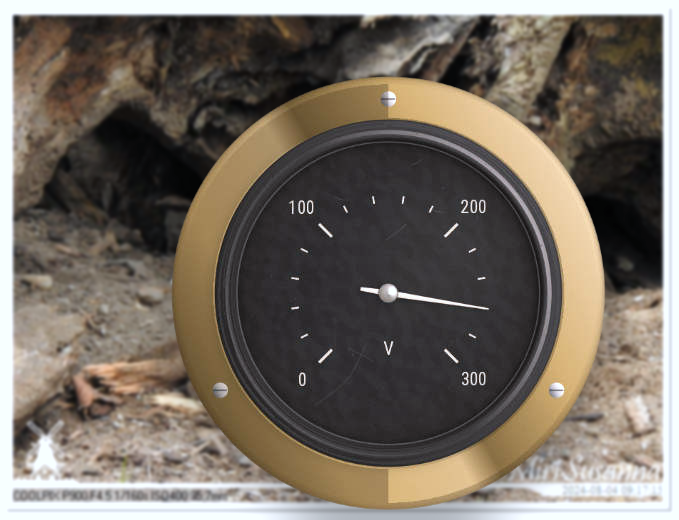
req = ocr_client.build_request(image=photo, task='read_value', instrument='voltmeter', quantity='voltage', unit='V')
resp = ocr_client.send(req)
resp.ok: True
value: 260 V
